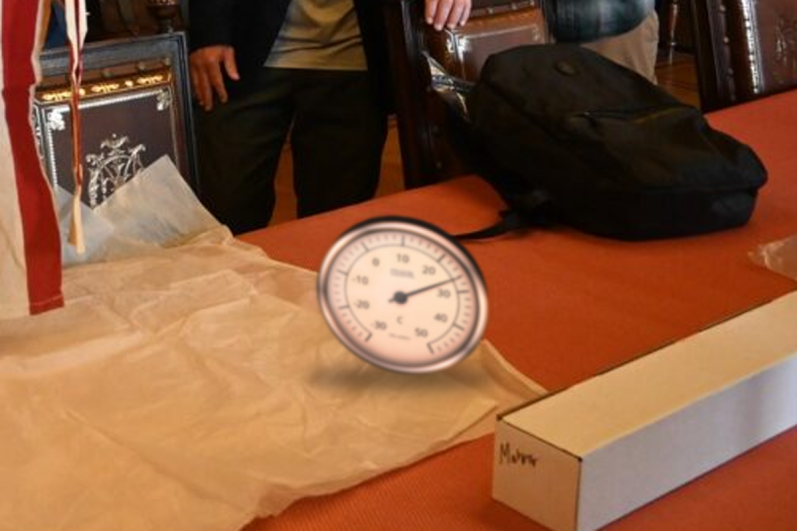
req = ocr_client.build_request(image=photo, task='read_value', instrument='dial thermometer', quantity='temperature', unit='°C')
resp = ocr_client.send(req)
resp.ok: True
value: 26 °C
